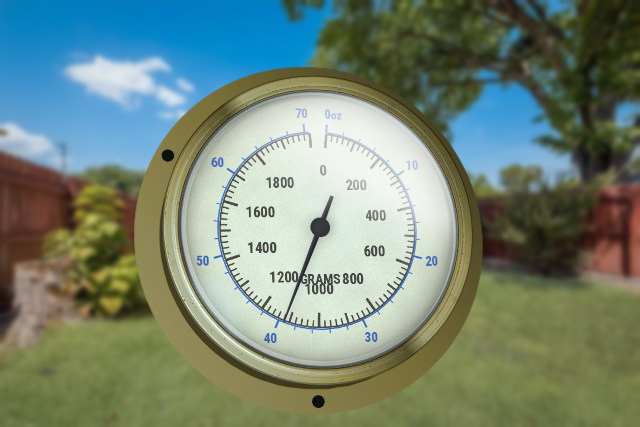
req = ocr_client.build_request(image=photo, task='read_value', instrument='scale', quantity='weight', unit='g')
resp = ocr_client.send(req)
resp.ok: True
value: 1120 g
